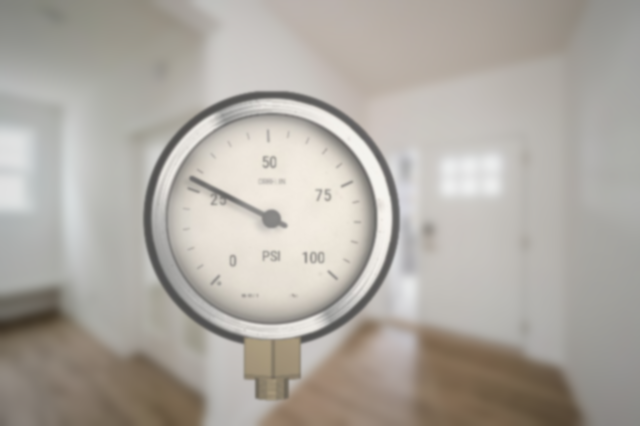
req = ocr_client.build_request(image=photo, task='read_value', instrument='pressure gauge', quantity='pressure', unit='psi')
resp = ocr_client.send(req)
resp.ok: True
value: 27.5 psi
